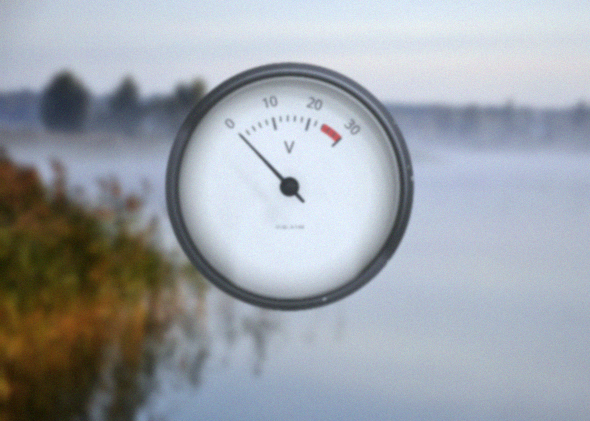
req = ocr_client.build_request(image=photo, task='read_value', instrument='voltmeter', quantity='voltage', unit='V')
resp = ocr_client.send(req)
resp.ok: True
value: 0 V
